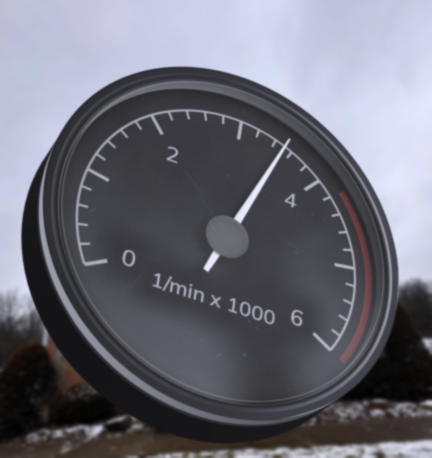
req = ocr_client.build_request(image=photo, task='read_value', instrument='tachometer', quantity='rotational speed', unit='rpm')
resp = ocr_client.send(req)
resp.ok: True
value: 3500 rpm
